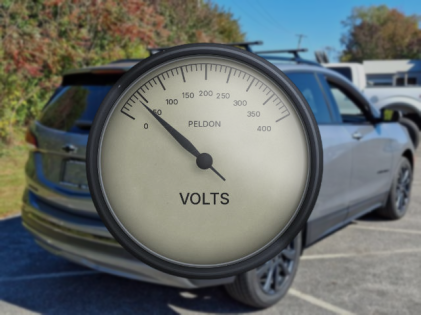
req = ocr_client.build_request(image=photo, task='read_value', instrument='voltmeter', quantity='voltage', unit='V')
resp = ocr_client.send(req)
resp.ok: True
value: 40 V
